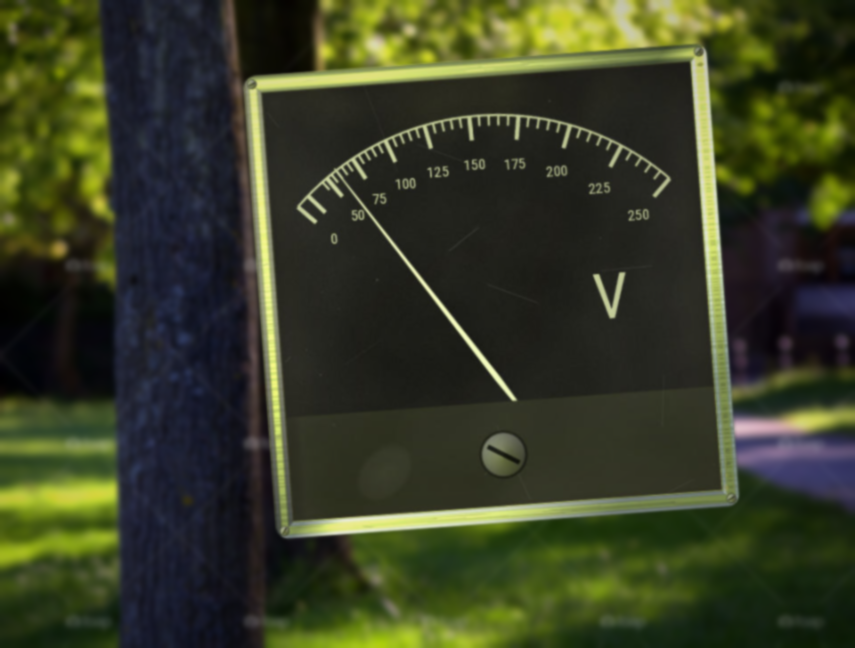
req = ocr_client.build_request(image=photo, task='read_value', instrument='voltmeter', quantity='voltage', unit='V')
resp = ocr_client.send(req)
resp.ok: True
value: 60 V
